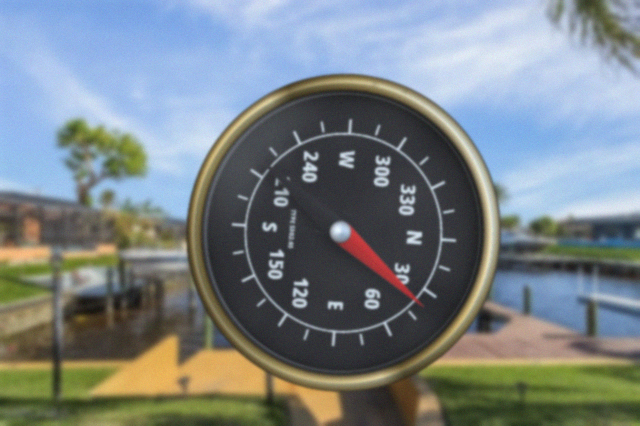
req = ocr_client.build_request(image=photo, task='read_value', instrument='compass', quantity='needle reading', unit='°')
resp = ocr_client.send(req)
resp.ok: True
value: 37.5 °
